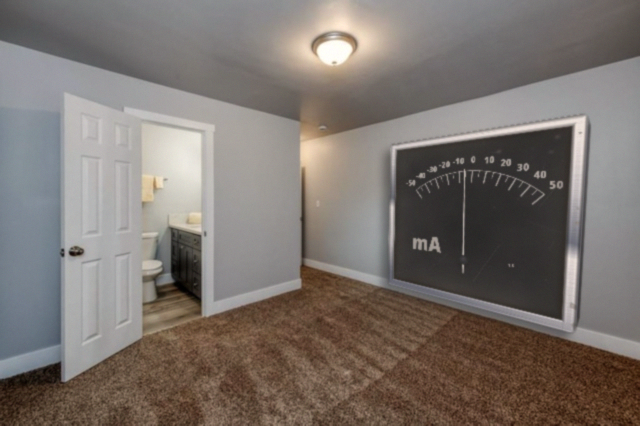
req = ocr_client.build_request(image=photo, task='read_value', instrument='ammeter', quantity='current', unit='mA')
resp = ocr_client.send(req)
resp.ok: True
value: -5 mA
